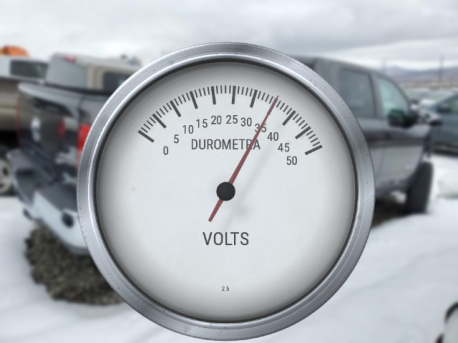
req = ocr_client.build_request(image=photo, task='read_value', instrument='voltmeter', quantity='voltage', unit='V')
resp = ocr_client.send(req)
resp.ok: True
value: 35 V
